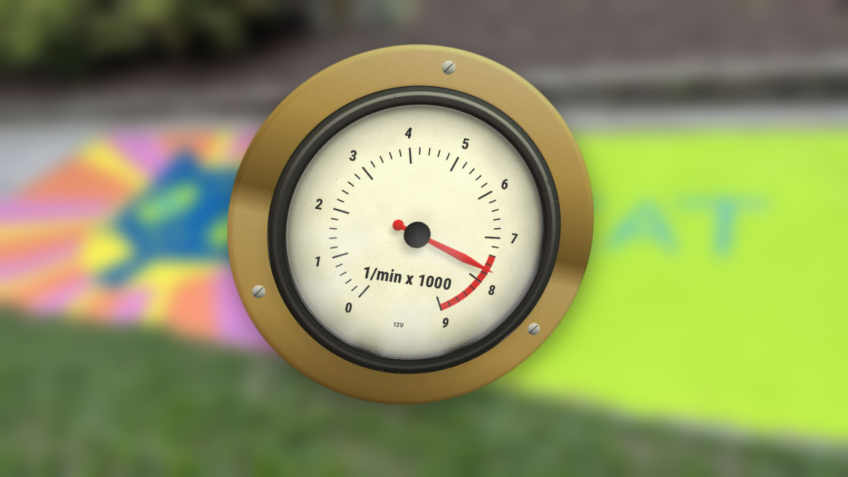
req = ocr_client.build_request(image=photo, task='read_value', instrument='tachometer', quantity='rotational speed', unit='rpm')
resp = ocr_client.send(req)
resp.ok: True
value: 7700 rpm
